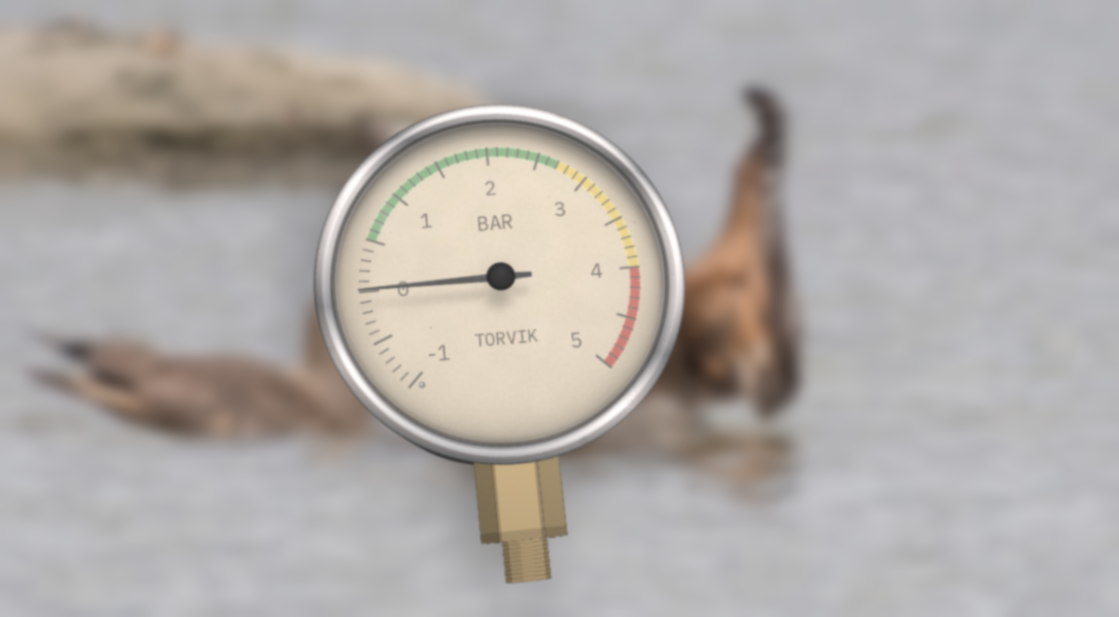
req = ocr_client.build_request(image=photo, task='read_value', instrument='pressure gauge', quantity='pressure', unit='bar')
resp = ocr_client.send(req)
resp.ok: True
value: 0 bar
